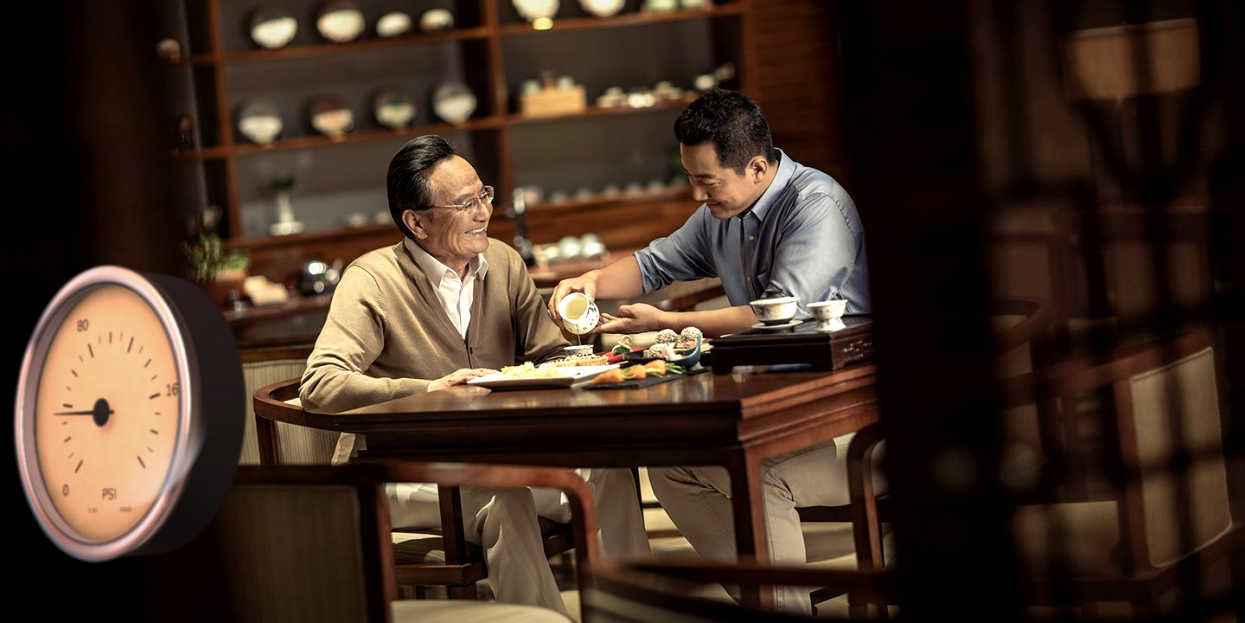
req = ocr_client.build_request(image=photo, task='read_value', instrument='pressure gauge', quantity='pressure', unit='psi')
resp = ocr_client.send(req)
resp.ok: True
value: 35 psi
